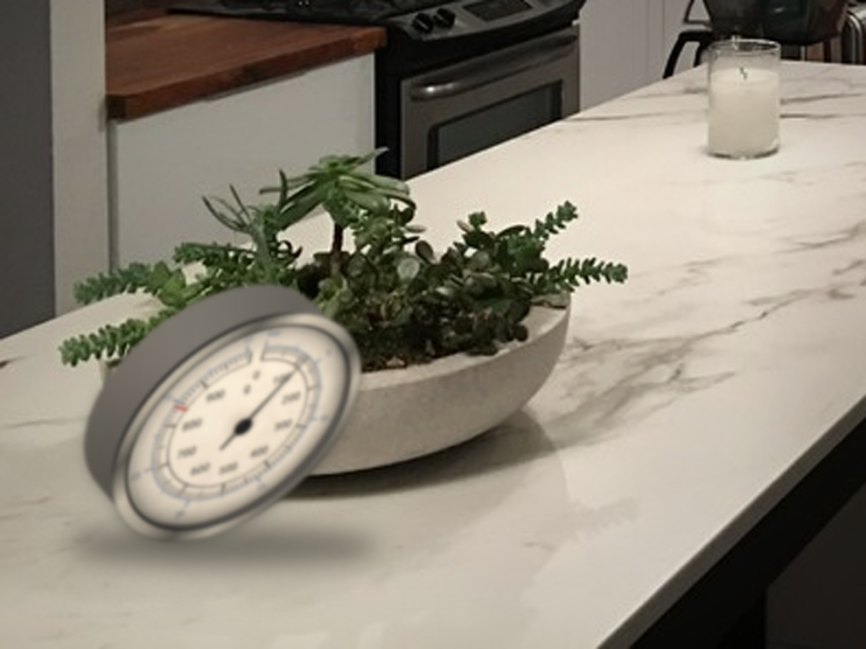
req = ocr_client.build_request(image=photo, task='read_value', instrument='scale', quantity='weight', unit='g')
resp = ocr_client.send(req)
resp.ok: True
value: 100 g
